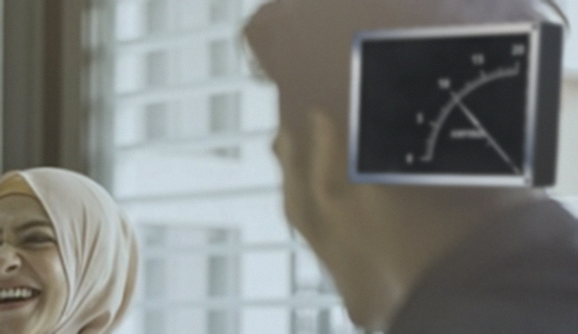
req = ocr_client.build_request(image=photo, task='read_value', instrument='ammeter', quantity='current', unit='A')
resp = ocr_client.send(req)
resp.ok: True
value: 10 A
